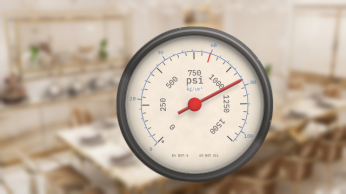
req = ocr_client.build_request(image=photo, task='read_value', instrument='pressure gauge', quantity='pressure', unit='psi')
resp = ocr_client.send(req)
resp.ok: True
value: 1100 psi
